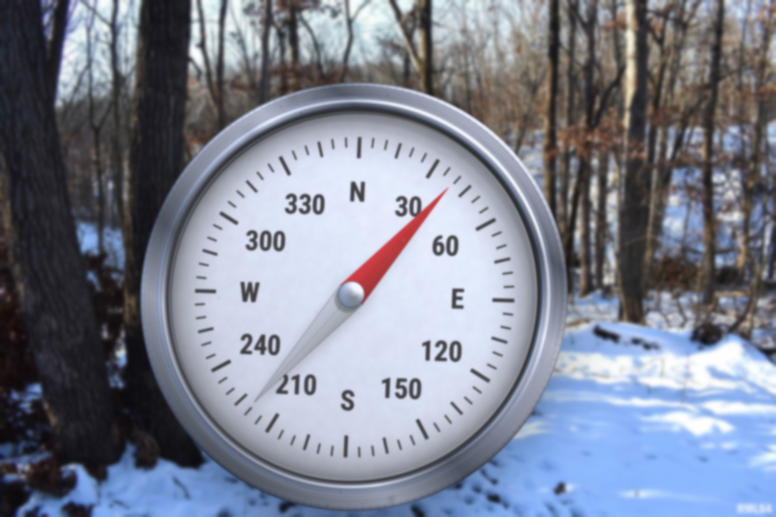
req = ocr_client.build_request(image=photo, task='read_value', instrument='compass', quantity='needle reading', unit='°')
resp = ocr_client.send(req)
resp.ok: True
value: 40 °
